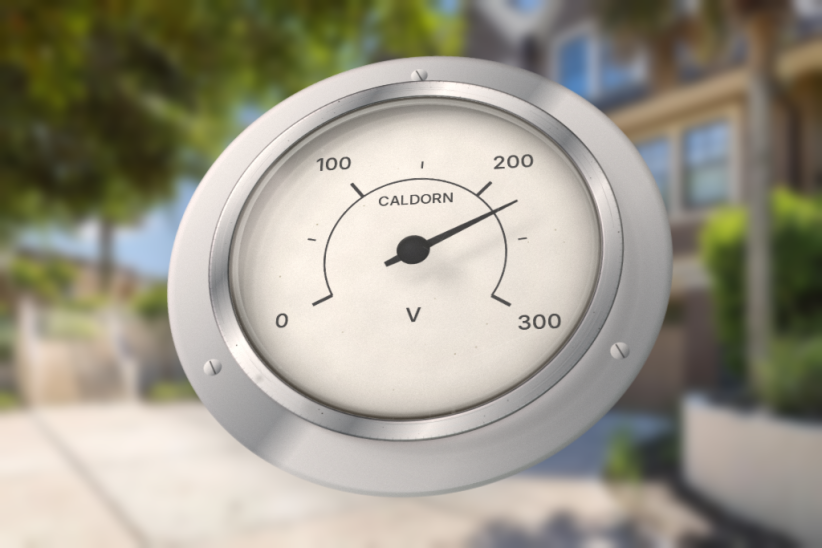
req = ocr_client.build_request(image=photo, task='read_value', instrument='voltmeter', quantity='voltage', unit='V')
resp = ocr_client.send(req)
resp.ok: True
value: 225 V
